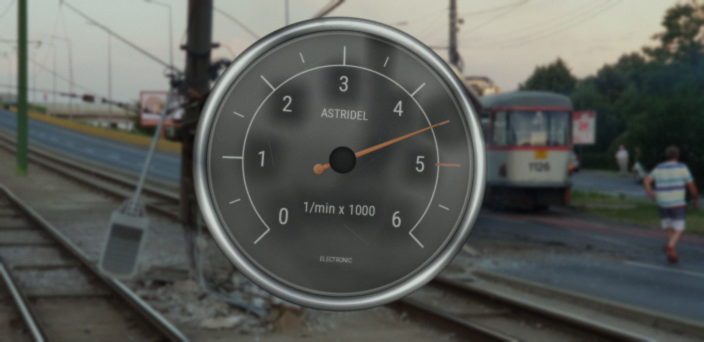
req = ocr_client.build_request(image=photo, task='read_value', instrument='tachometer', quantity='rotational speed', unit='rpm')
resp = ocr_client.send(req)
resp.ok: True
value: 4500 rpm
